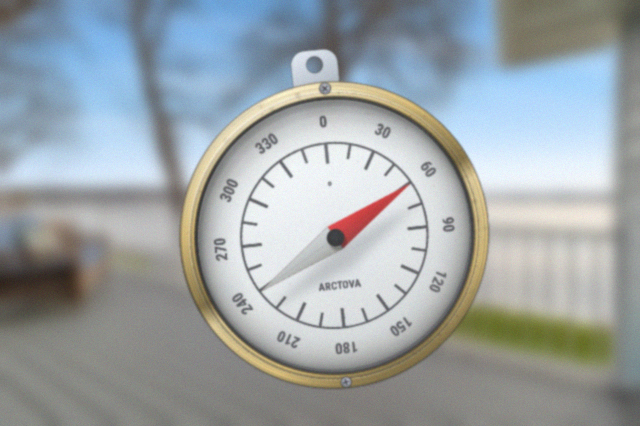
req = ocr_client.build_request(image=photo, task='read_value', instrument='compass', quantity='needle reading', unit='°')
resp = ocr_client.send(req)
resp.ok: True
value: 60 °
